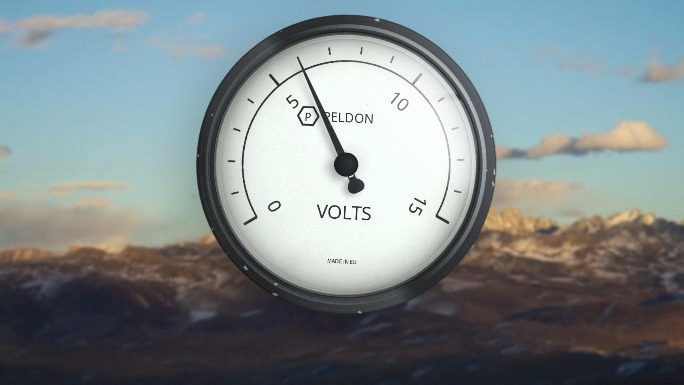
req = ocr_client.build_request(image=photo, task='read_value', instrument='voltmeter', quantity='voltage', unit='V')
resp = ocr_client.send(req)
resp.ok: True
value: 6 V
